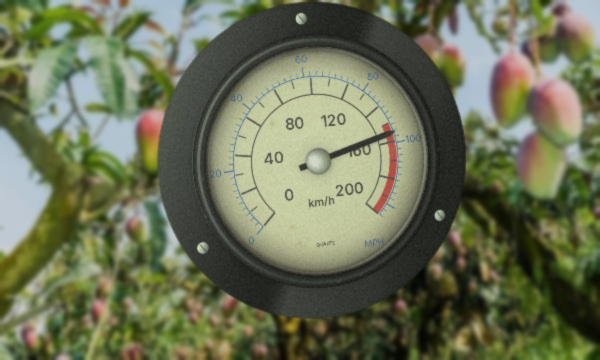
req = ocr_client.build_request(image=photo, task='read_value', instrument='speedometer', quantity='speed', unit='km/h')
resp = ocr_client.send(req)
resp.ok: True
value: 155 km/h
